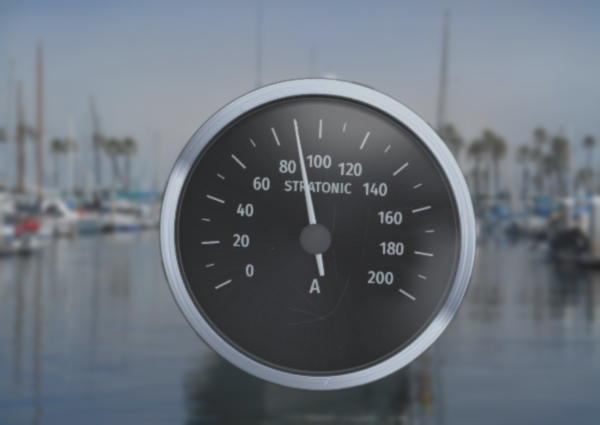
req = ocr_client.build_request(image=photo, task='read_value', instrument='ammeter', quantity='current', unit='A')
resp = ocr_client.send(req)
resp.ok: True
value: 90 A
